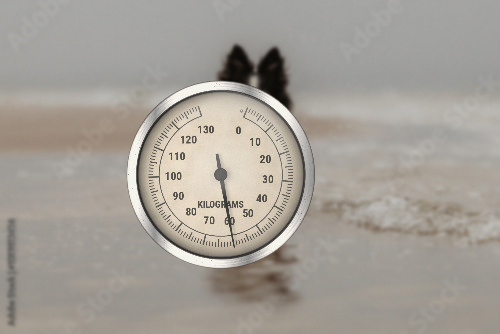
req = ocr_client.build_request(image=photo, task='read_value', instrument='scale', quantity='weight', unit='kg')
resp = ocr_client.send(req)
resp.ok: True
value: 60 kg
